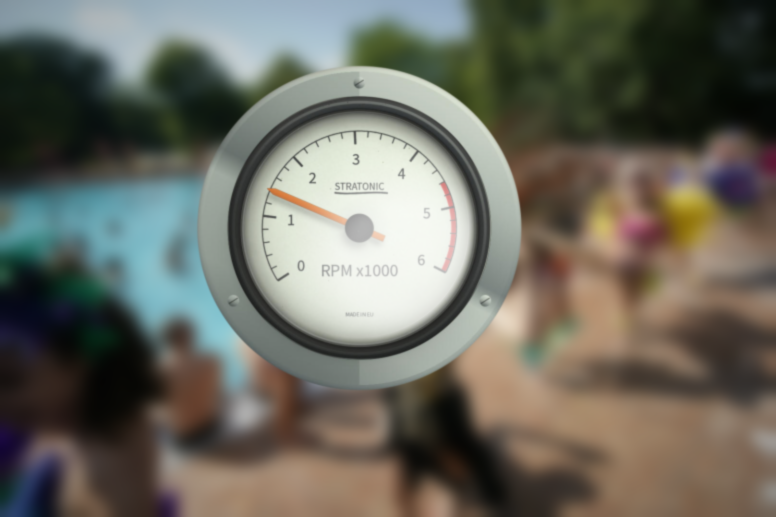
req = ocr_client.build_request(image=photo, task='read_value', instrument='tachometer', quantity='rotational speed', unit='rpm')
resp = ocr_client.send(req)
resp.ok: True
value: 1400 rpm
